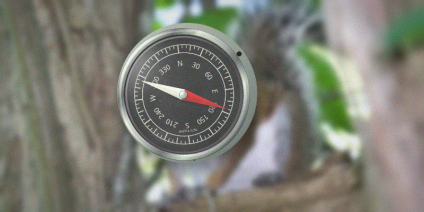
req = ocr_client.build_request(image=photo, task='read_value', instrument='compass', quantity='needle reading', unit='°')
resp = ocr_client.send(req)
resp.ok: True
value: 115 °
